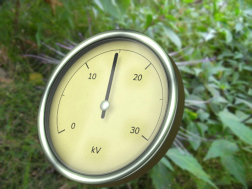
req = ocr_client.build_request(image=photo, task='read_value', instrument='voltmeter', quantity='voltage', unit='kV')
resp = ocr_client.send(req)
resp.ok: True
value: 15 kV
